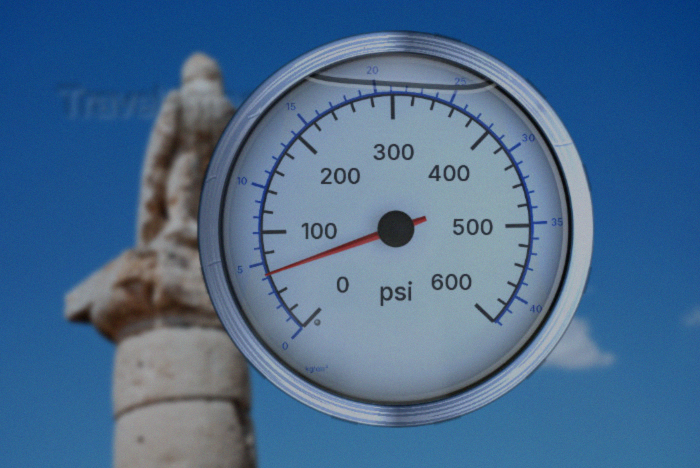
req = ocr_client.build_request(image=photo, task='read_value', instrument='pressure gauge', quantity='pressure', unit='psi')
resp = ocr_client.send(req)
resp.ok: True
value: 60 psi
